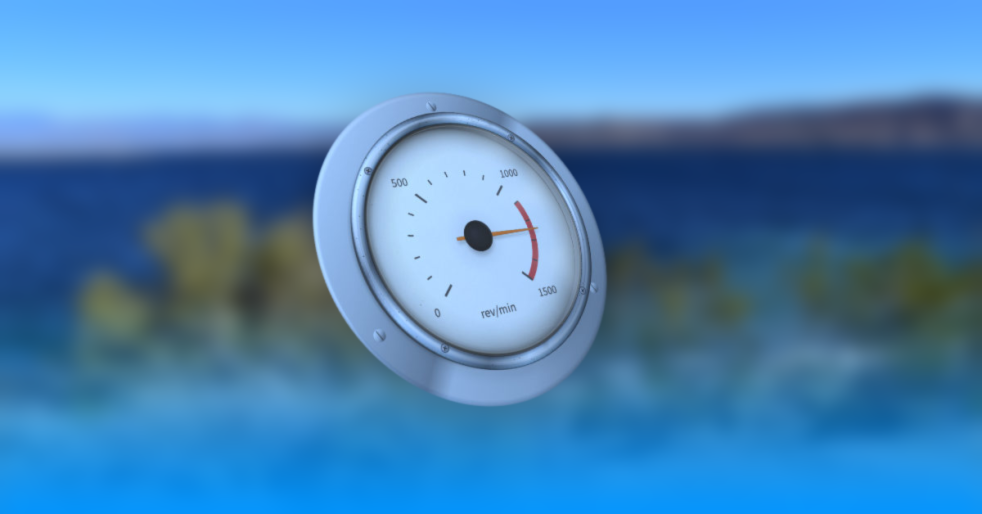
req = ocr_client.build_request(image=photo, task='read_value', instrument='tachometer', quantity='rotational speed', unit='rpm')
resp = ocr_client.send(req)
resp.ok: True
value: 1250 rpm
